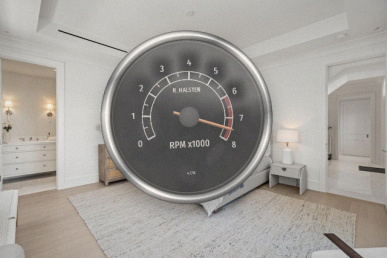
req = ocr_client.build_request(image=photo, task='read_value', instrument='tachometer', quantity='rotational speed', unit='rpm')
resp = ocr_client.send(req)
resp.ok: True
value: 7500 rpm
